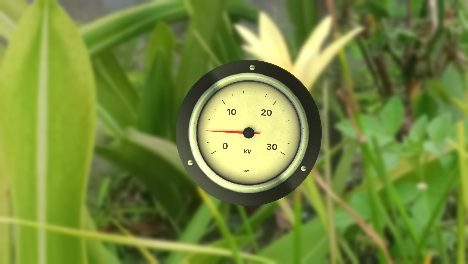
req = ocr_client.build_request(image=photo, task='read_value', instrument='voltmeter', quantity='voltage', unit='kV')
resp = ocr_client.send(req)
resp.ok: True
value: 4 kV
